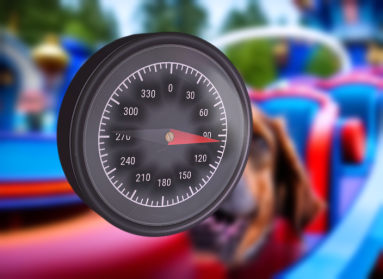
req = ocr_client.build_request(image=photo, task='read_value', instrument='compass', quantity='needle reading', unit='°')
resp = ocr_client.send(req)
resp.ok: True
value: 95 °
